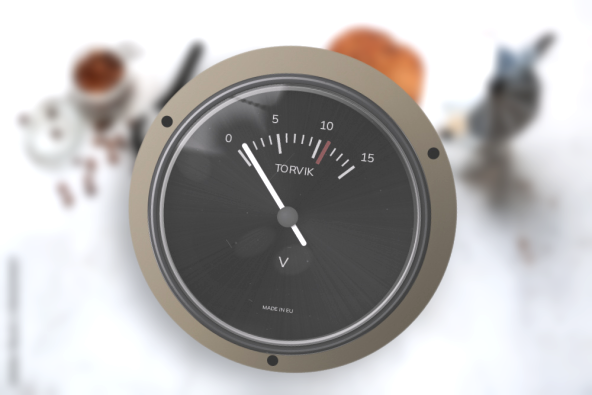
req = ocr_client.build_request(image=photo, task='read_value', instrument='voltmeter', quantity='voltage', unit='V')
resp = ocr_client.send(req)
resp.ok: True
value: 1 V
